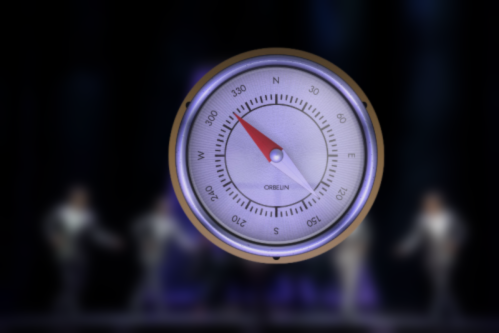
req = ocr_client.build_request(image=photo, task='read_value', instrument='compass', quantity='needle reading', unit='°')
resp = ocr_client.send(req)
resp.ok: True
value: 315 °
